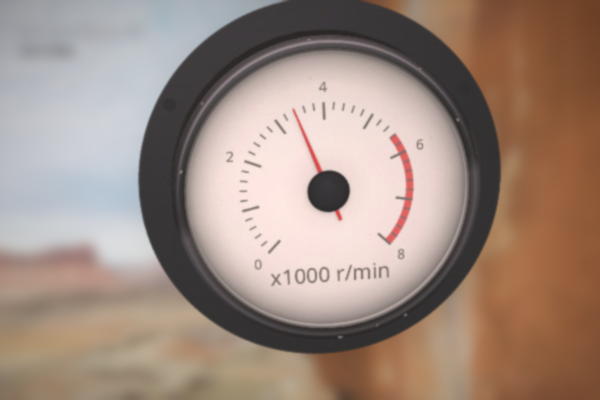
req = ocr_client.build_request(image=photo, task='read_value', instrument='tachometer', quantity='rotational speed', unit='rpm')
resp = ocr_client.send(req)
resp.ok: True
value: 3400 rpm
